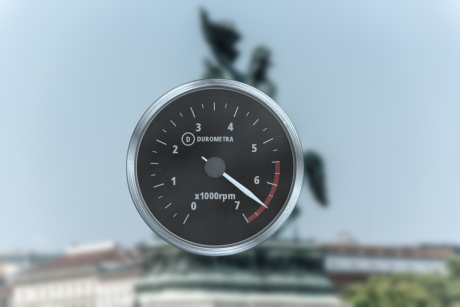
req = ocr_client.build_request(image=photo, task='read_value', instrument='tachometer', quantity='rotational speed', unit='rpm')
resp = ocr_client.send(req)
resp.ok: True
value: 6500 rpm
